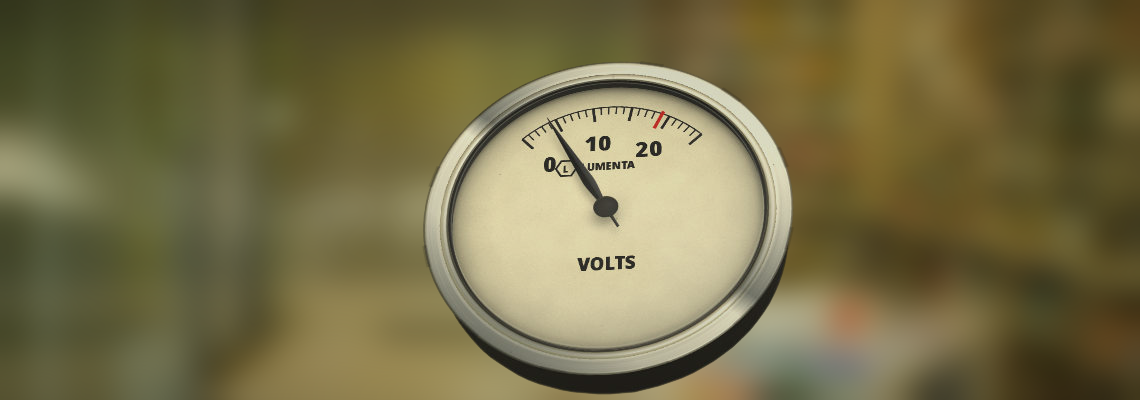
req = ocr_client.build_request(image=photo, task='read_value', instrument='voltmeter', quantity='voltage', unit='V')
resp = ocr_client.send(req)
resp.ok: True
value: 4 V
